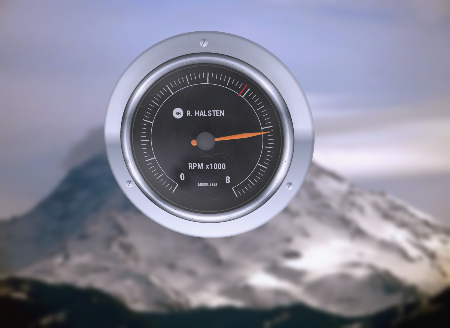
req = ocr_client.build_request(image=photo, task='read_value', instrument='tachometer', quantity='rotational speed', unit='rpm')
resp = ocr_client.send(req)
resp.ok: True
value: 6100 rpm
